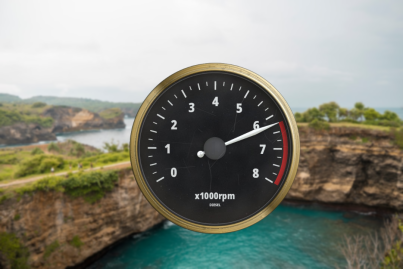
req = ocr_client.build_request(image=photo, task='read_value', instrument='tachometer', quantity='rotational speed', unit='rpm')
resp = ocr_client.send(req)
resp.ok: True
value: 6250 rpm
